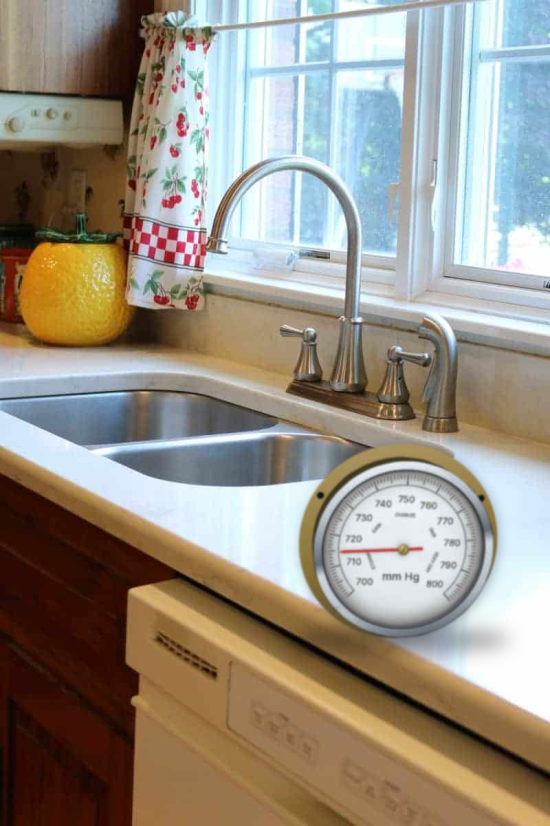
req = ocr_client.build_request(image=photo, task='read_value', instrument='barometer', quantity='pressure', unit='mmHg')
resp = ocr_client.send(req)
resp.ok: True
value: 715 mmHg
